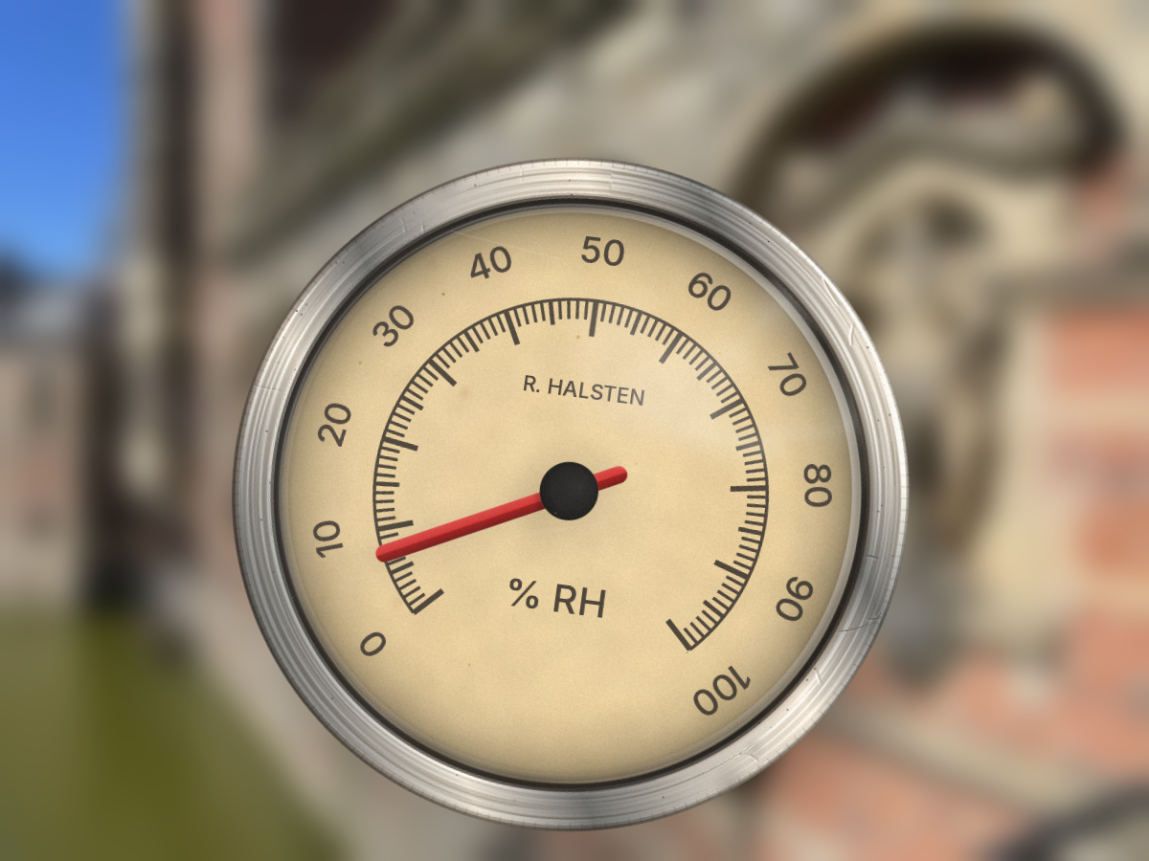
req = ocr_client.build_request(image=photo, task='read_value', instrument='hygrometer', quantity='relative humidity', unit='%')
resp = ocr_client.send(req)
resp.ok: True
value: 7 %
